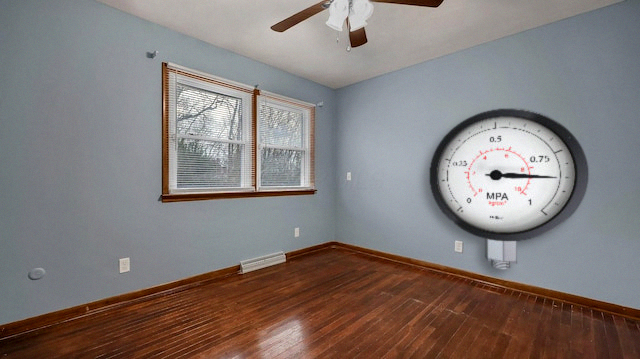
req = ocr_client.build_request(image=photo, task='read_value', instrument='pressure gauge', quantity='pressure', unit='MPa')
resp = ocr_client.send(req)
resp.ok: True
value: 0.85 MPa
